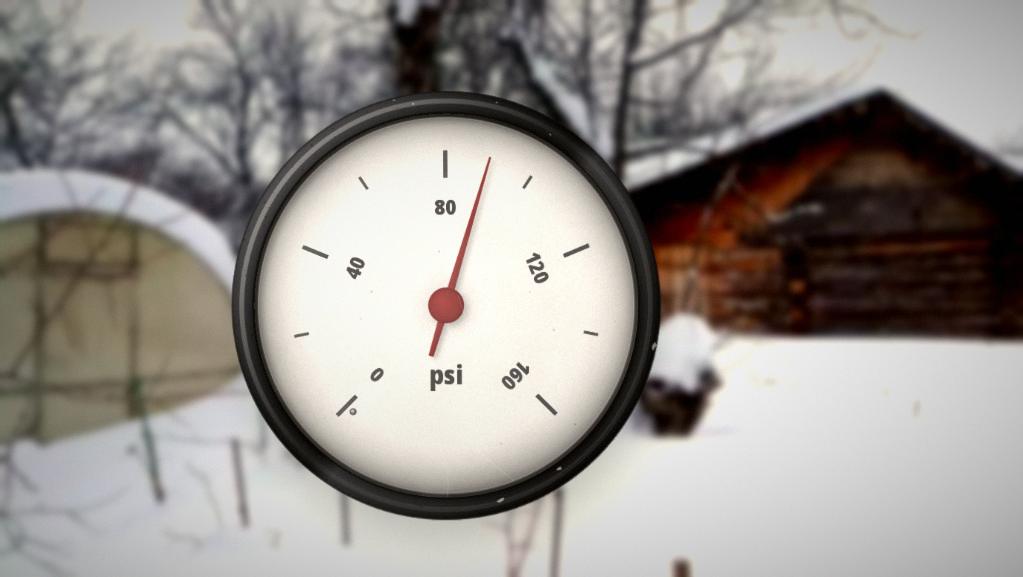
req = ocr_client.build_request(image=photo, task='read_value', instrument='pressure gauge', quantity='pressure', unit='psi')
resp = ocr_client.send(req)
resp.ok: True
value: 90 psi
